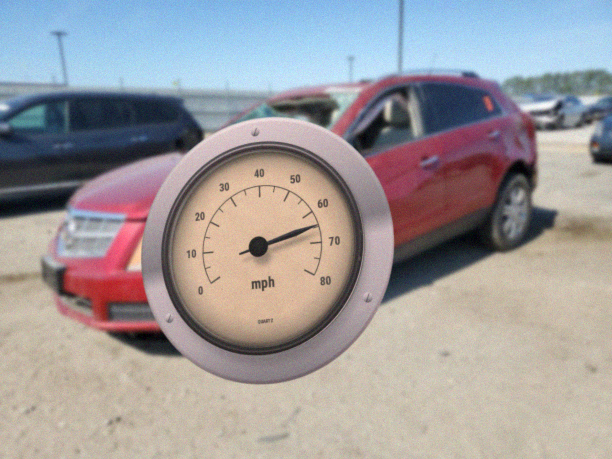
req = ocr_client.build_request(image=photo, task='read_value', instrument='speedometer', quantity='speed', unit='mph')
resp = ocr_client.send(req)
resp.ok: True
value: 65 mph
